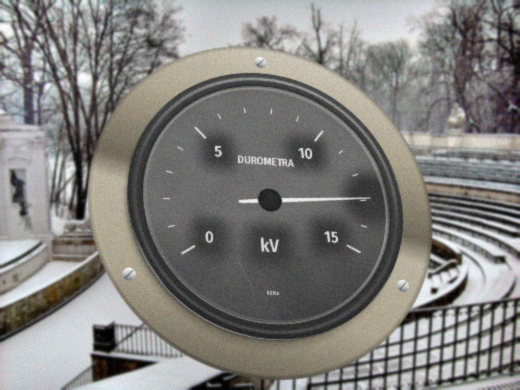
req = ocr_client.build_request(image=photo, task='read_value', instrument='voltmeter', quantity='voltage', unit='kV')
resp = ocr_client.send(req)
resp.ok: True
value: 13 kV
